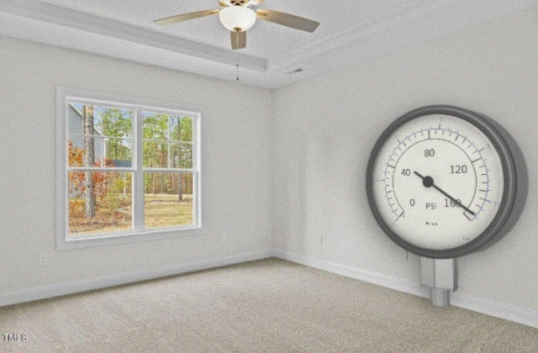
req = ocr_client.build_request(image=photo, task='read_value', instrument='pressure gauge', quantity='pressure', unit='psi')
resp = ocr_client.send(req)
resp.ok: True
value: 155 psi
